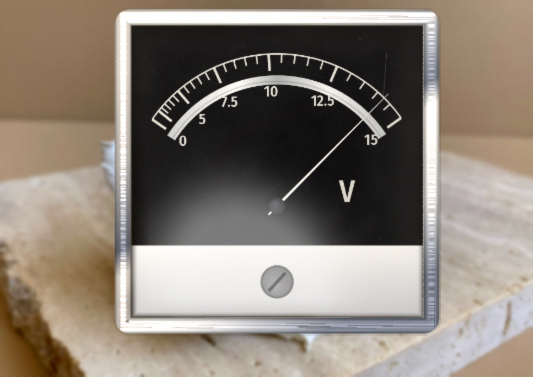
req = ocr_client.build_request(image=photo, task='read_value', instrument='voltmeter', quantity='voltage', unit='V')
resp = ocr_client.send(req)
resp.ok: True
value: 14.25 V
